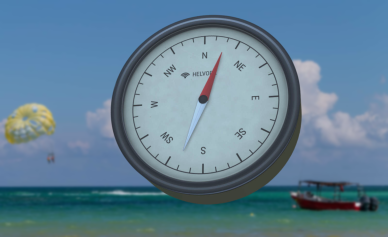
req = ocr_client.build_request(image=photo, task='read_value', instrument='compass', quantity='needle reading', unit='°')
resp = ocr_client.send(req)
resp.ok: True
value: 20 °
